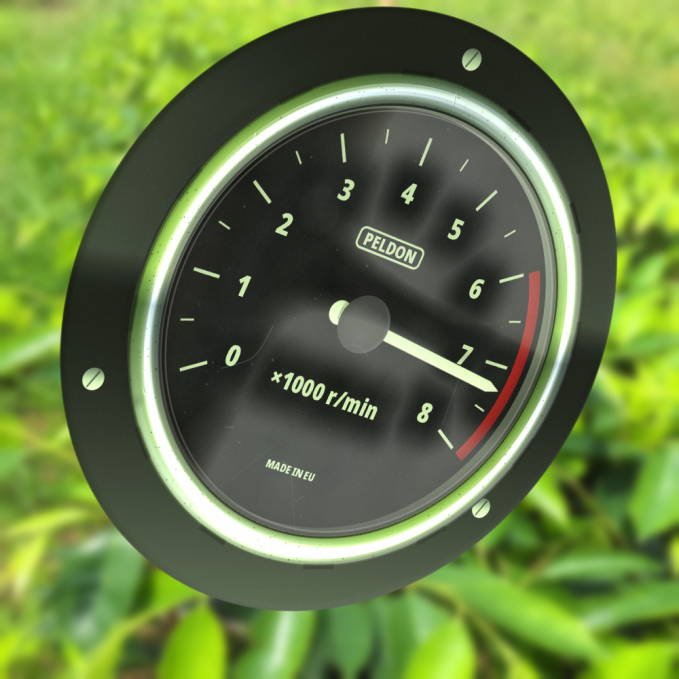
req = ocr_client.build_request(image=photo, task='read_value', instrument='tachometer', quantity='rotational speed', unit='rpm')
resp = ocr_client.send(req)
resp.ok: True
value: 7250 rpm
